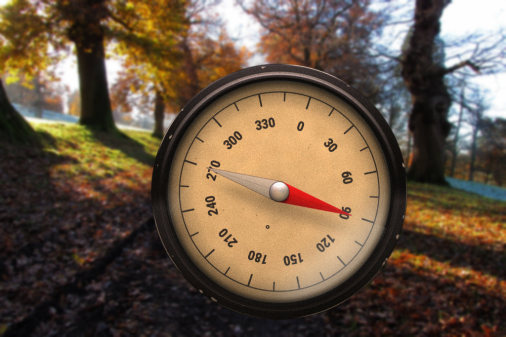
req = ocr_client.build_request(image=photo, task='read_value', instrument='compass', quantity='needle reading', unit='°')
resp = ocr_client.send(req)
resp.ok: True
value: 90 °
